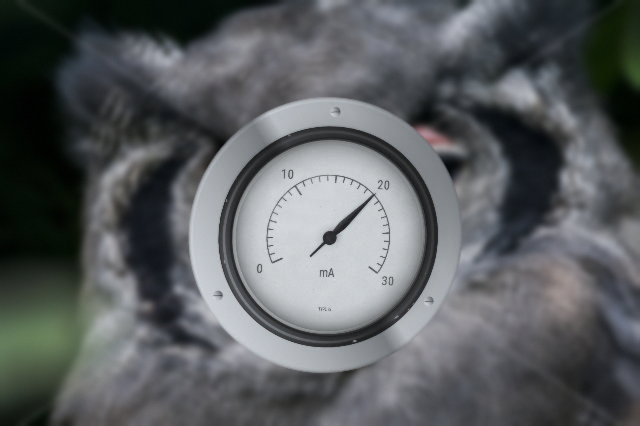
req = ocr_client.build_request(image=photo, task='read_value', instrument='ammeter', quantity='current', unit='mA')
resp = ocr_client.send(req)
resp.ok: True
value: 20 mA
